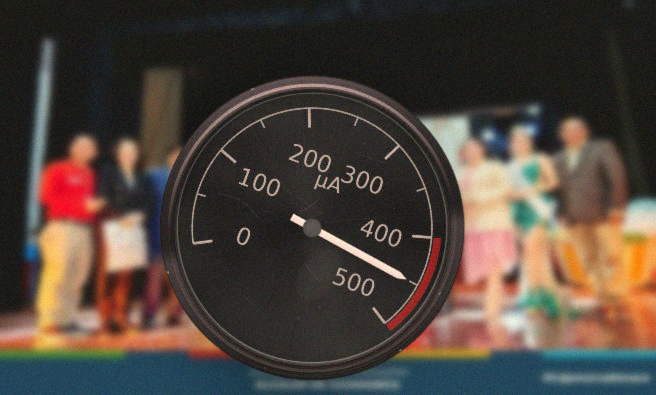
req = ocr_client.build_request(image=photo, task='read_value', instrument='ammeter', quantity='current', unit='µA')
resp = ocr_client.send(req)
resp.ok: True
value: 450 µA
